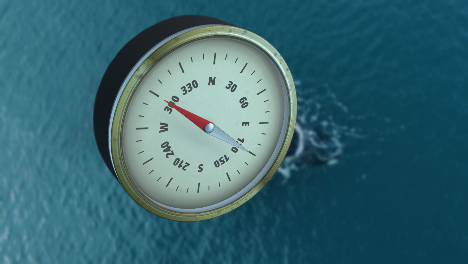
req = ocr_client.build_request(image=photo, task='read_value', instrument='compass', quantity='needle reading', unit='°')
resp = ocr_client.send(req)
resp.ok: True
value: 300 °
